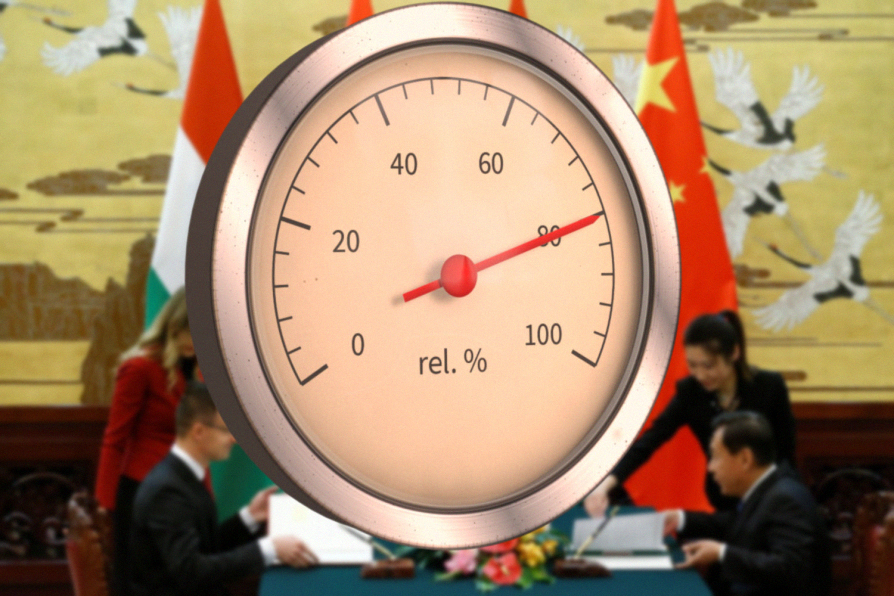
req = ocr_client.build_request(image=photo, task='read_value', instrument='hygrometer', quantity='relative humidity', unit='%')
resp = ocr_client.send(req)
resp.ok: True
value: 80 %
